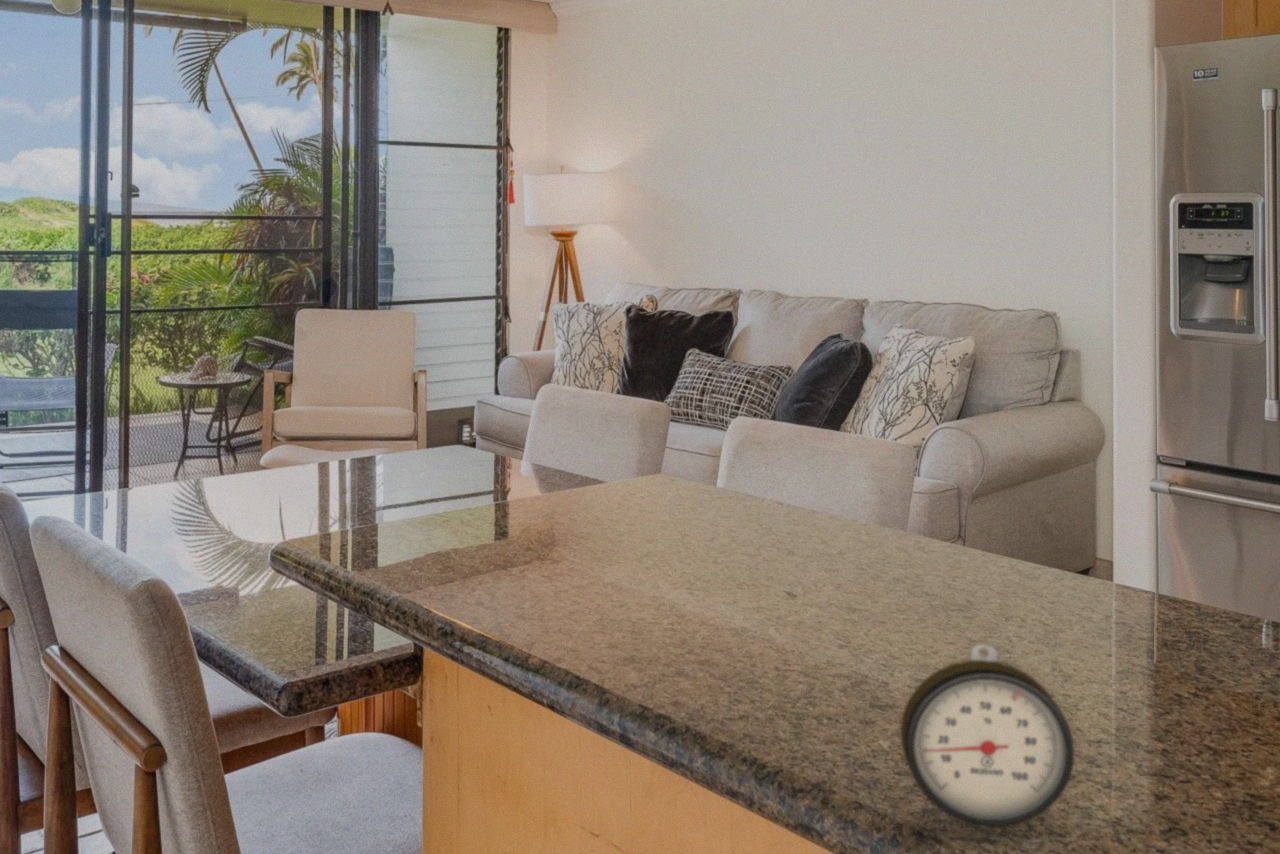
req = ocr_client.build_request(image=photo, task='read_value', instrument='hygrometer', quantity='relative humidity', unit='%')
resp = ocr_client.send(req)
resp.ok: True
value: 15 %
